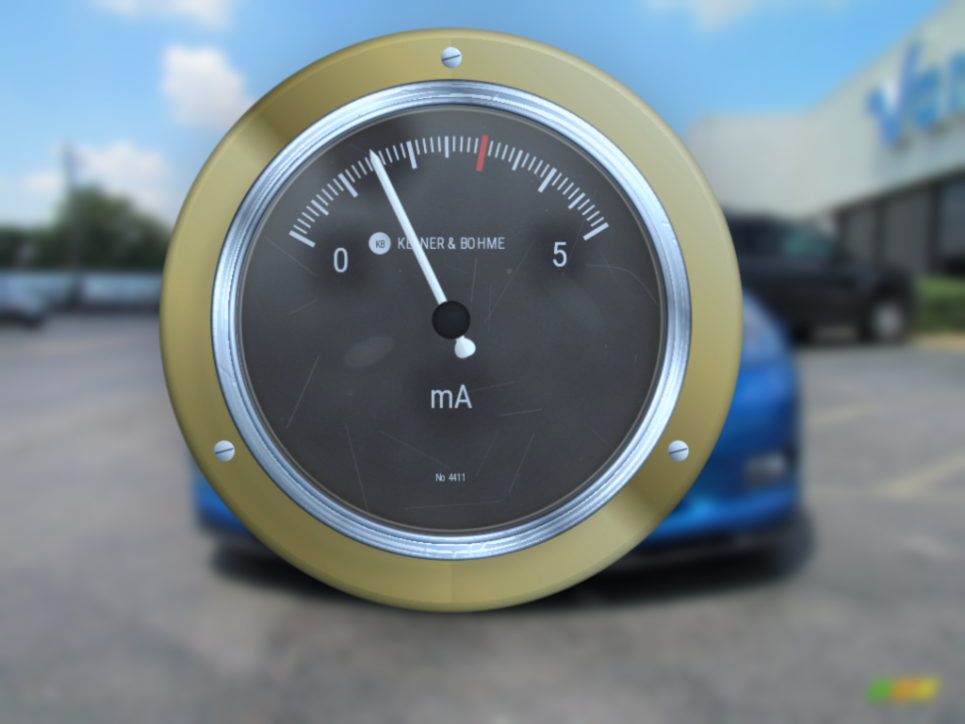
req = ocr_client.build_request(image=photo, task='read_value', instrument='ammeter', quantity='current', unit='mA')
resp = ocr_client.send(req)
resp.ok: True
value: 1.5 mA
